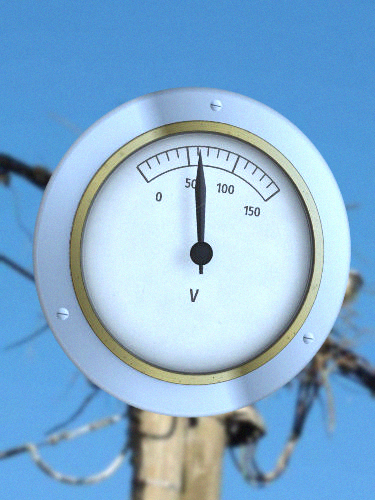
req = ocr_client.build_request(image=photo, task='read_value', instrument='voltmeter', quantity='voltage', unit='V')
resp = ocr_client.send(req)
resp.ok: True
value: 60 V
